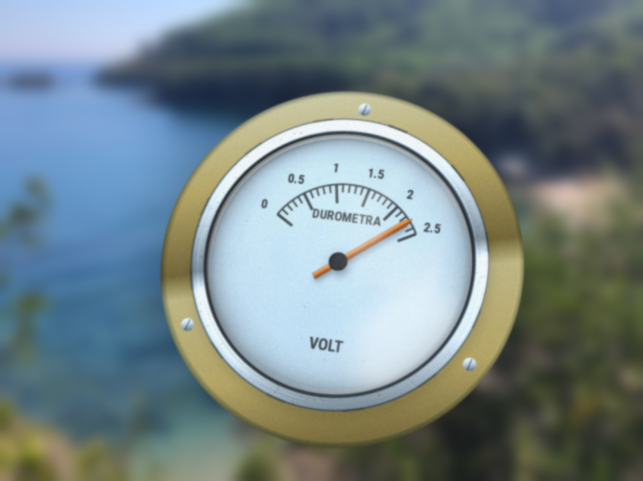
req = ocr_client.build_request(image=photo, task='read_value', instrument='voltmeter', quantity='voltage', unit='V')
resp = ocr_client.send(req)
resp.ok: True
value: 2.3 V
